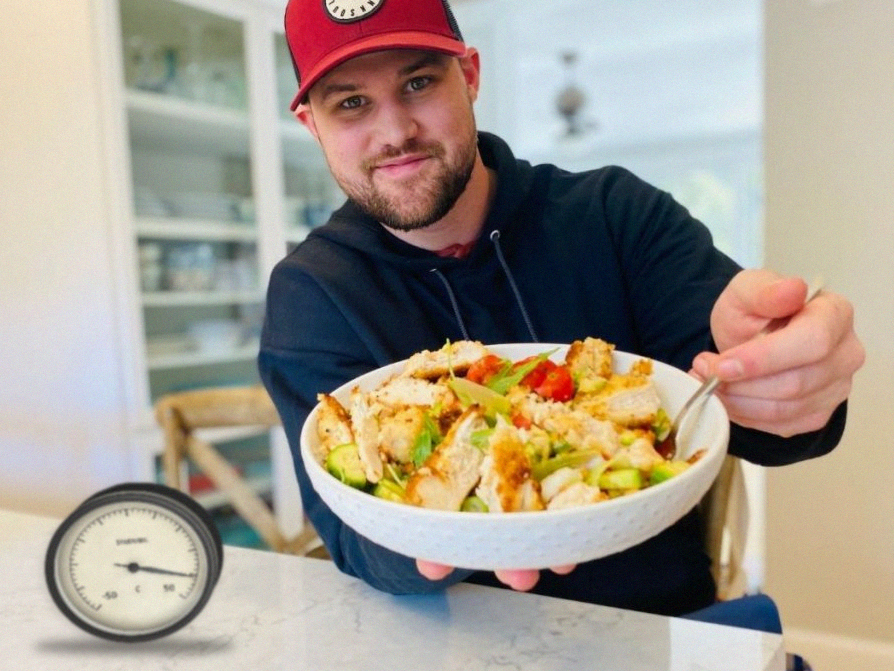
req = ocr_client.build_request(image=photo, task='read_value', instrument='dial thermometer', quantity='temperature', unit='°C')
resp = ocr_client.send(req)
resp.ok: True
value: 40 °C
